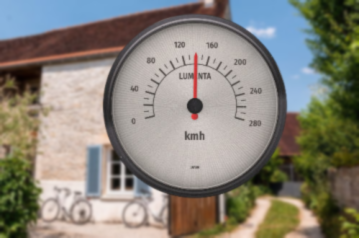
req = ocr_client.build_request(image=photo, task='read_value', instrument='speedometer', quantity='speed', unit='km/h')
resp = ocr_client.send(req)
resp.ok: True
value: 140 km/h
